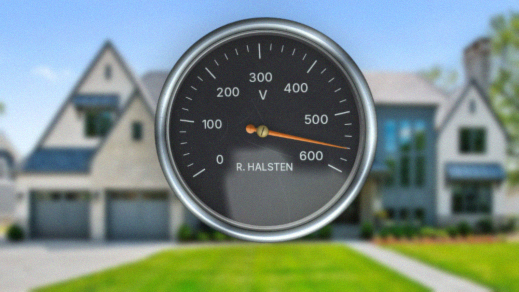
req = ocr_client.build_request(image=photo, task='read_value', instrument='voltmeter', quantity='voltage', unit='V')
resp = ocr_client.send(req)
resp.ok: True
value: 560 V
